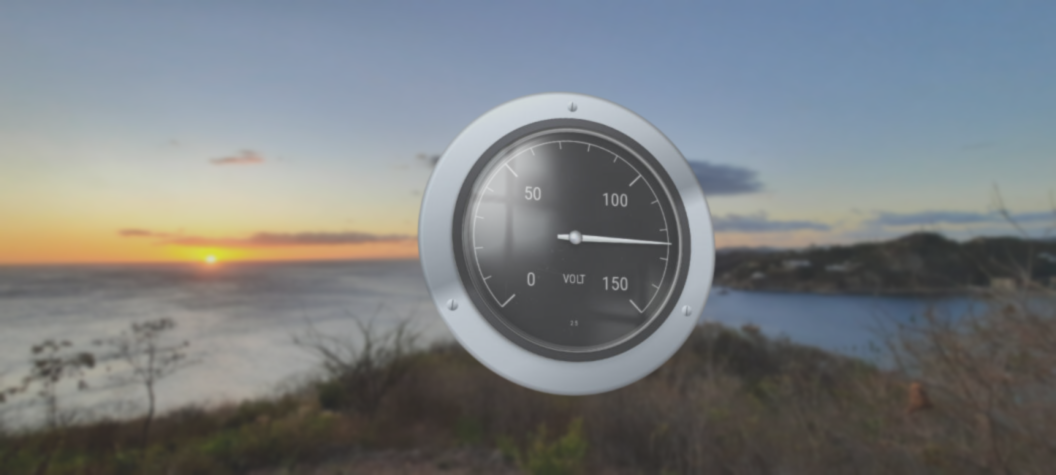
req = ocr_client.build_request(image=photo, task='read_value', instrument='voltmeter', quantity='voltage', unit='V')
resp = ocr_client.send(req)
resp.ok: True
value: 125 V
